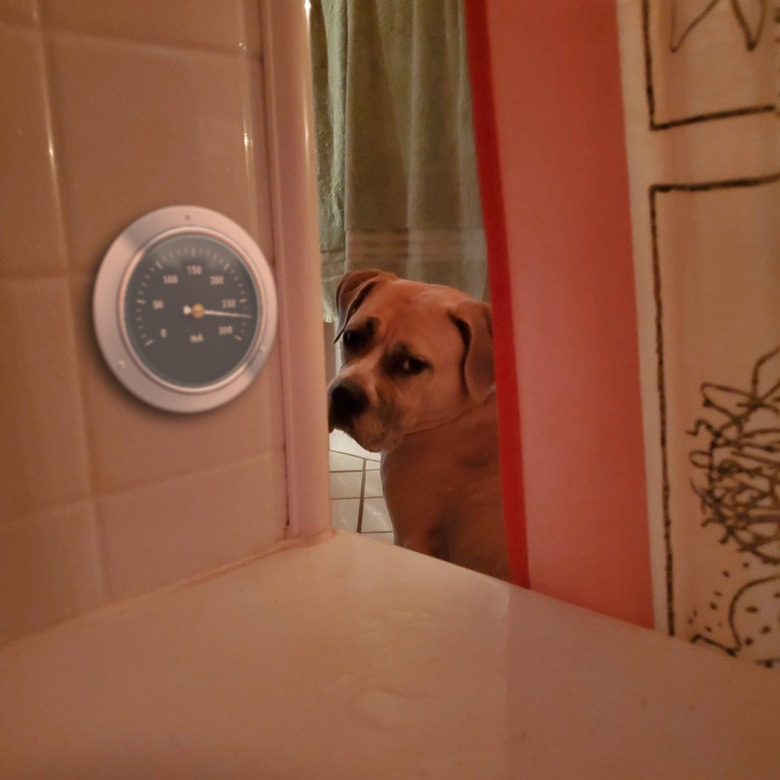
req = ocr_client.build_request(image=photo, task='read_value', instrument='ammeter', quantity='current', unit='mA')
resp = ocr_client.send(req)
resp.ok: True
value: 270 mA
